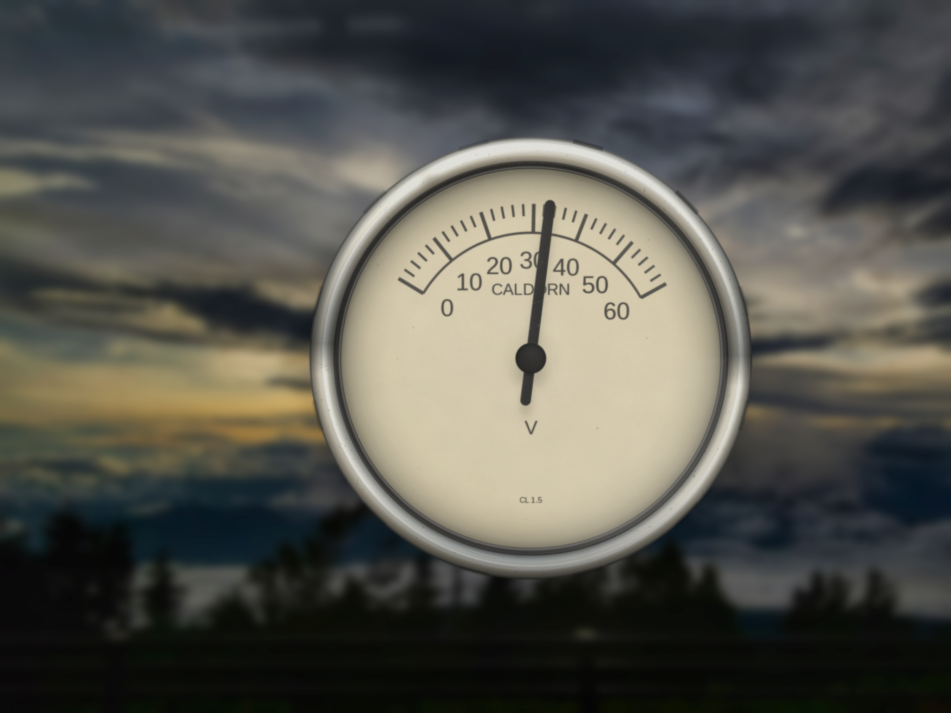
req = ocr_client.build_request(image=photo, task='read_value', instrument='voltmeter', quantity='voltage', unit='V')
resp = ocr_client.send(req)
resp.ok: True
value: 33 V
